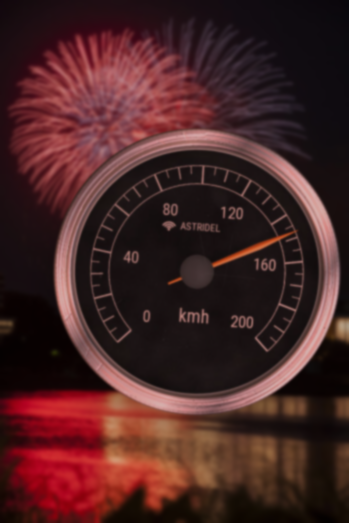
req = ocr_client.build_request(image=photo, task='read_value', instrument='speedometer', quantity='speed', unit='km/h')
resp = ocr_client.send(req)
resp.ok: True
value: 147.5 km/h
